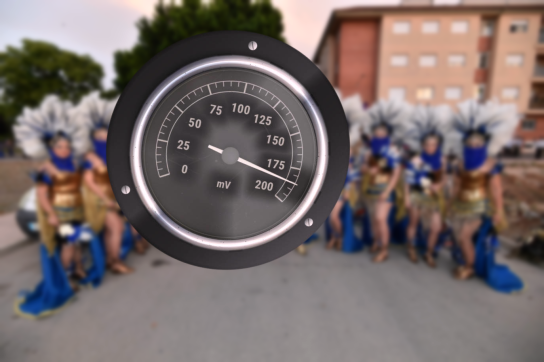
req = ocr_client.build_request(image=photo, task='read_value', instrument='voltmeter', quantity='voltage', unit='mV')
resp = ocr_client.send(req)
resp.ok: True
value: 185 mV
